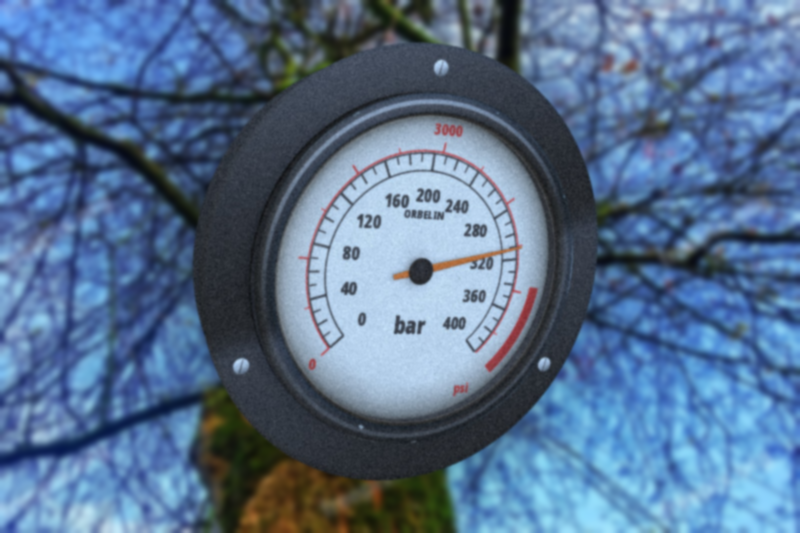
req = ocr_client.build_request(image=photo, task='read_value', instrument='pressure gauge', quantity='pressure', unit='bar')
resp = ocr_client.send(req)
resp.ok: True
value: 310 bar
